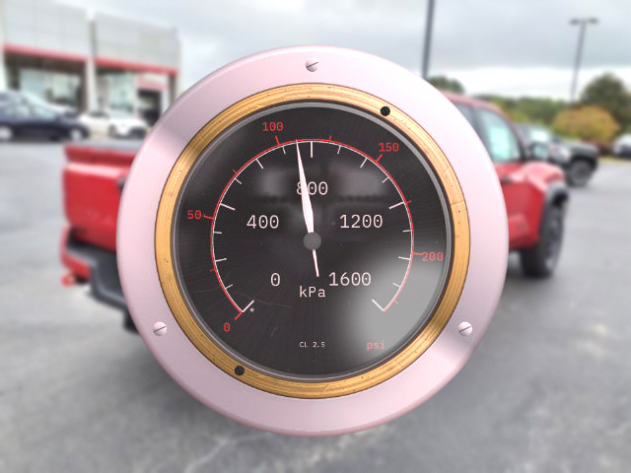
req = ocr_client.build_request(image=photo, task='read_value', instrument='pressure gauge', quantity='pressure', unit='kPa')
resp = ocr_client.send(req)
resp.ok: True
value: 750 kPa
